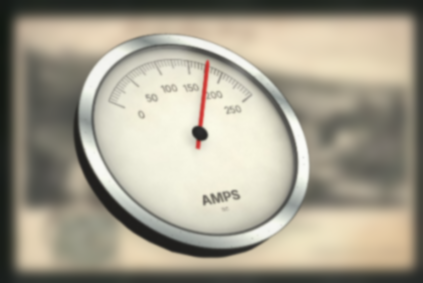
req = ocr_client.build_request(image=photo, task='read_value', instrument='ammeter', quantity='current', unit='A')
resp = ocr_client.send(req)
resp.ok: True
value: 175 A
